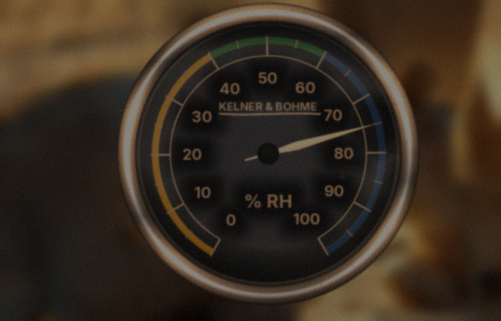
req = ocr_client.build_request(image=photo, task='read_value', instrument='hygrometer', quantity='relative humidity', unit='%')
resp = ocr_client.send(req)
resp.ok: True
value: 75 %
